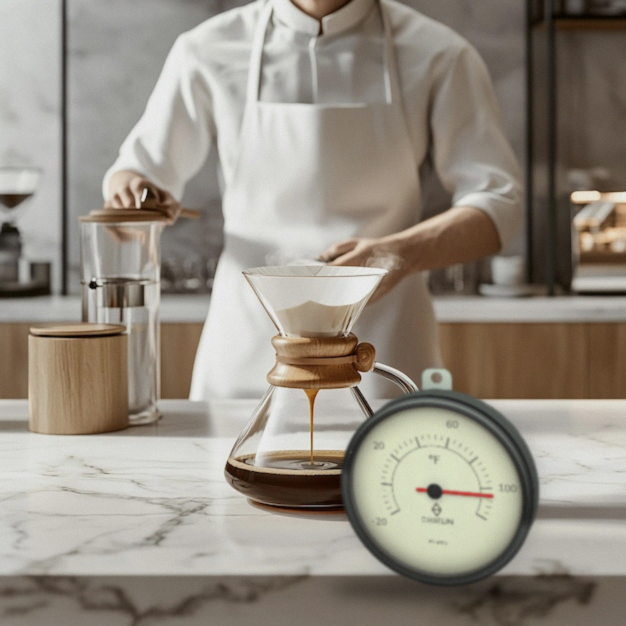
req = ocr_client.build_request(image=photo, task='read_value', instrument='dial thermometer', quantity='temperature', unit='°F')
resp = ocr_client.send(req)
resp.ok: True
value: 104 °F
